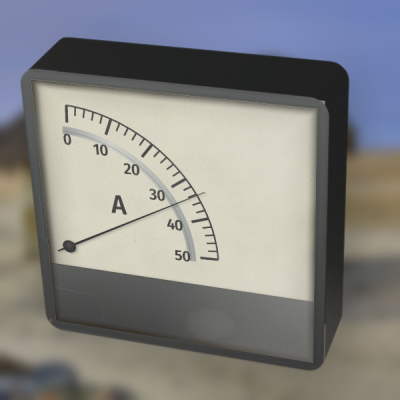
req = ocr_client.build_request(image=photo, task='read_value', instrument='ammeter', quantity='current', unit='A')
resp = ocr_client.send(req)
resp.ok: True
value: 34 A
